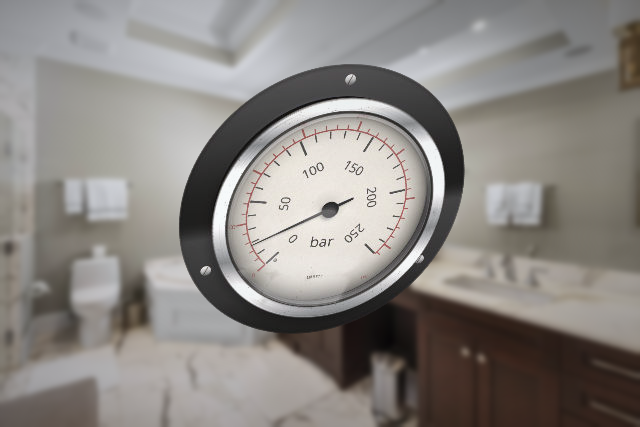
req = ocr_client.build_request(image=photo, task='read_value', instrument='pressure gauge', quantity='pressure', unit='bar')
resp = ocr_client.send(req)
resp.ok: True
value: 20 bar
